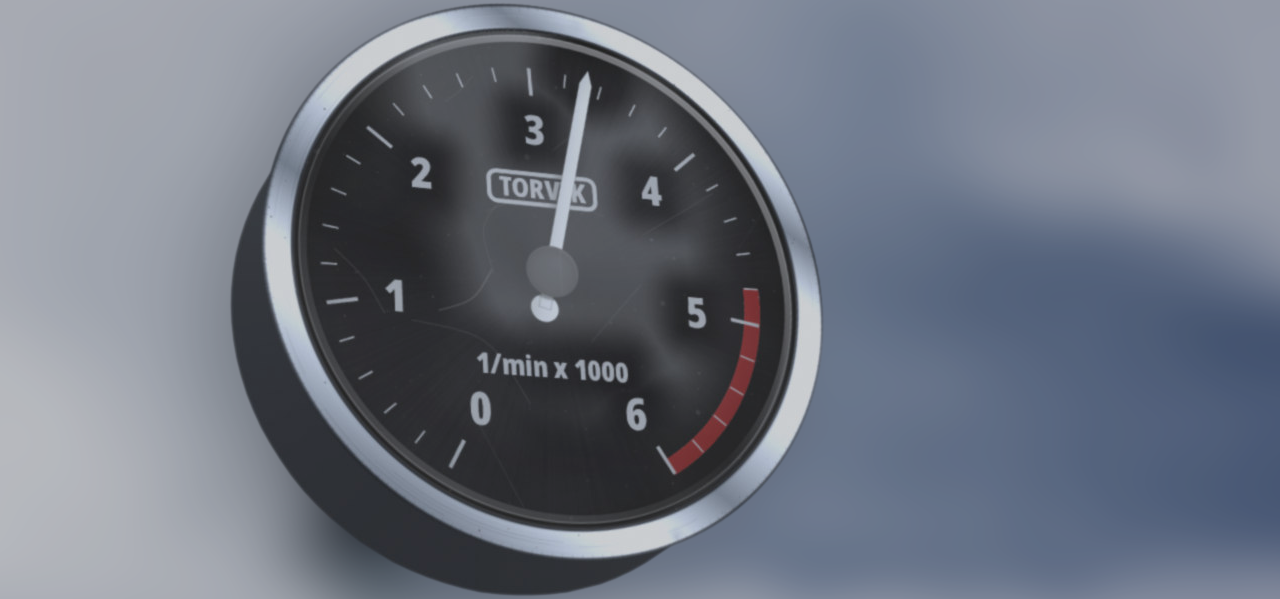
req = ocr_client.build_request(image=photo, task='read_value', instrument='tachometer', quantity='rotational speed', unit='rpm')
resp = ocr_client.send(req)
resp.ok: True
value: 3300 rpm
